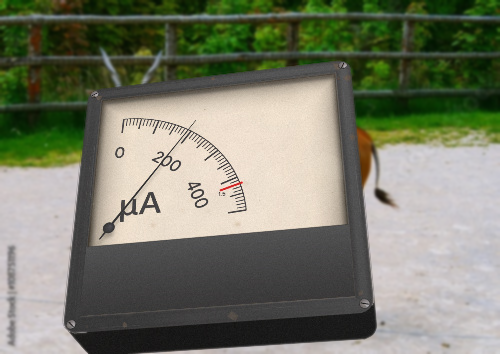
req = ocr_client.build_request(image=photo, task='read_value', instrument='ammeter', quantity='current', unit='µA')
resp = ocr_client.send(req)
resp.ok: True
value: 200 µA
